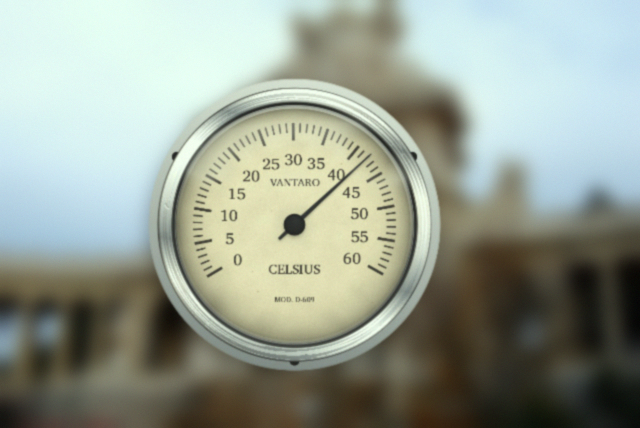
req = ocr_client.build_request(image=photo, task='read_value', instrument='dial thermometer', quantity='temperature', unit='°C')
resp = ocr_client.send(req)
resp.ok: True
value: 42 °C
